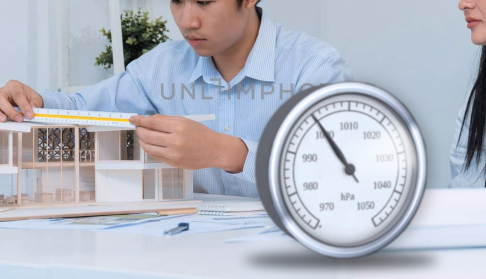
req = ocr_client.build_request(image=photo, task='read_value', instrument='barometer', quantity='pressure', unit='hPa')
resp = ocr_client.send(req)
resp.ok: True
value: 1000 hPa
